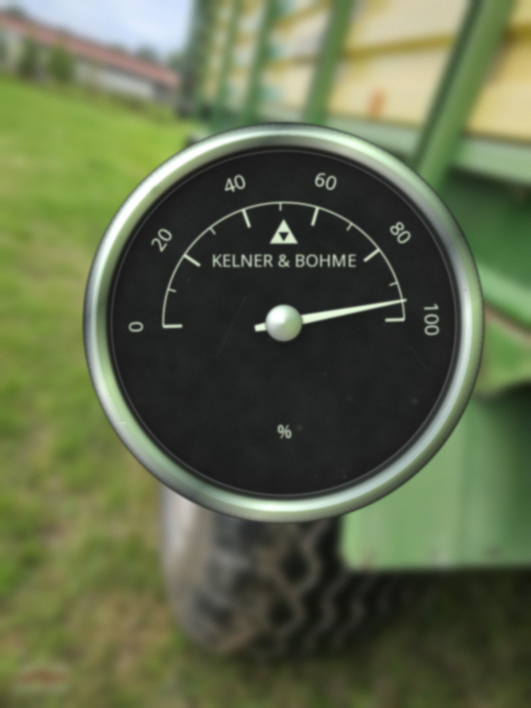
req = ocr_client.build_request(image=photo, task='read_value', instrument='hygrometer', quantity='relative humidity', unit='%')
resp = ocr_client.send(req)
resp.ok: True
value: 95 %
